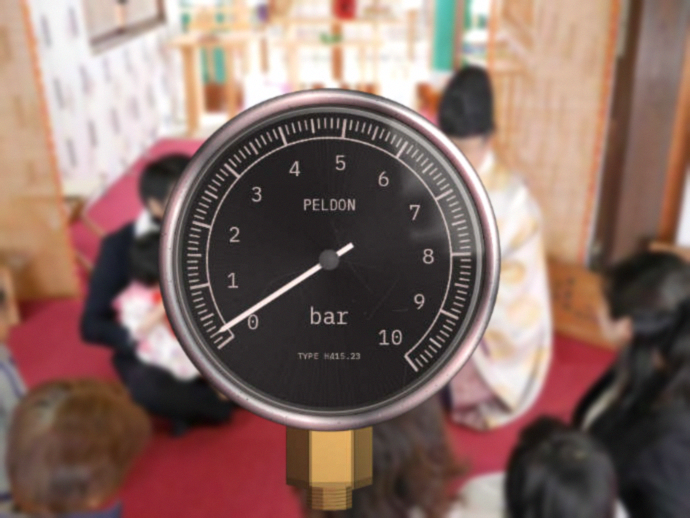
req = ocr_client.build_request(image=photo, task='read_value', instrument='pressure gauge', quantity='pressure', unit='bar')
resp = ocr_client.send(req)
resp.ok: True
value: 0.2 bar
